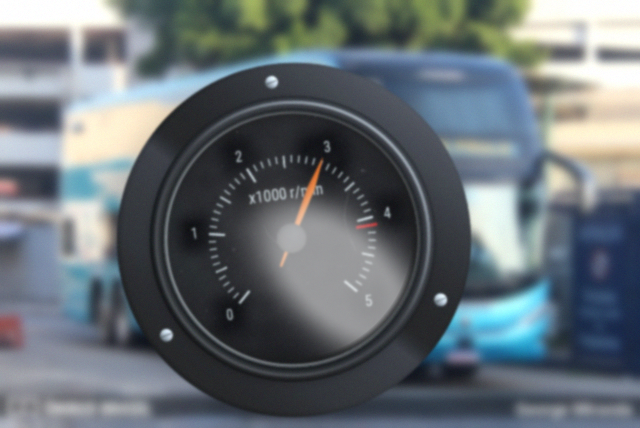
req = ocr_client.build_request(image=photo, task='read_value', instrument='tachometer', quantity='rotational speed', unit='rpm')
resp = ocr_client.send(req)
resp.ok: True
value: 3000 rpm
